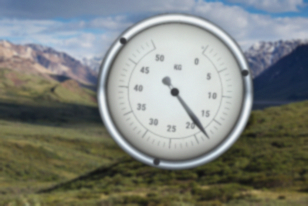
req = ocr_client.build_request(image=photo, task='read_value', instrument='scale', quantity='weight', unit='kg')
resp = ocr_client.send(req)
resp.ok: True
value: 18 kg
